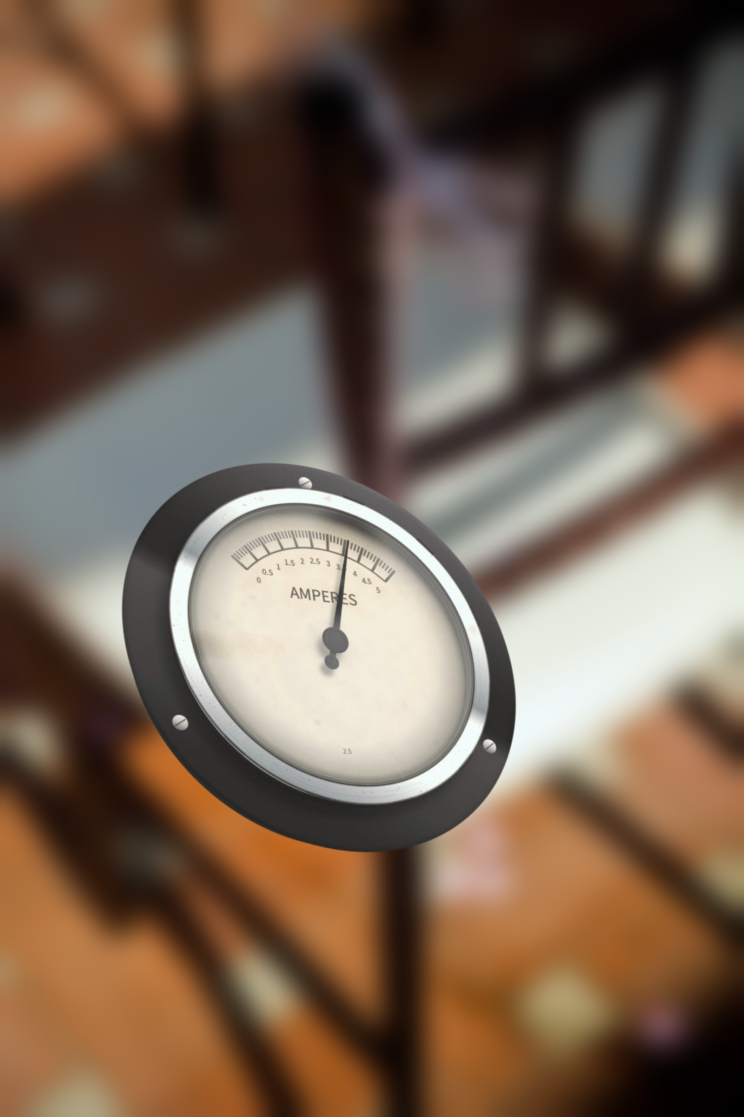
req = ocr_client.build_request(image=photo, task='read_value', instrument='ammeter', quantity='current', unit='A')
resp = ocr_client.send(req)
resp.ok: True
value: 3.5 A
